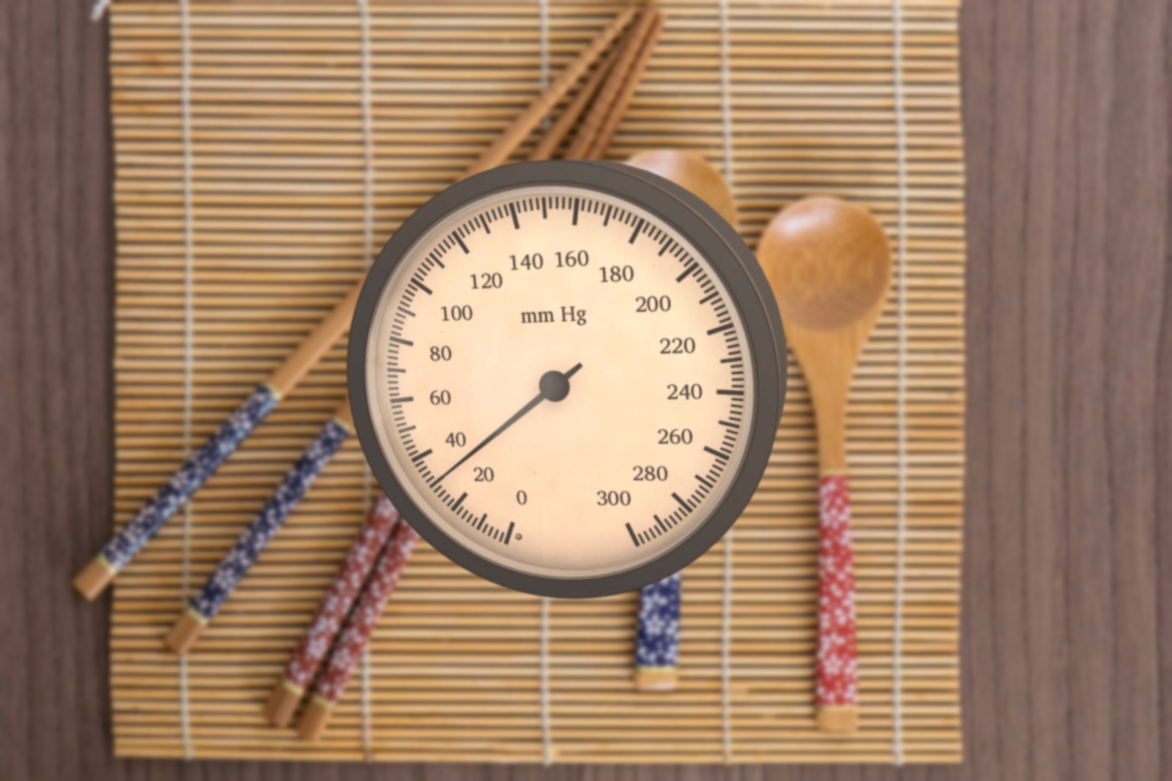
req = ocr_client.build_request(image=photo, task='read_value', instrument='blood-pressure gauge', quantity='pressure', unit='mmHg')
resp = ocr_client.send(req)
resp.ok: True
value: 30 mmHg
